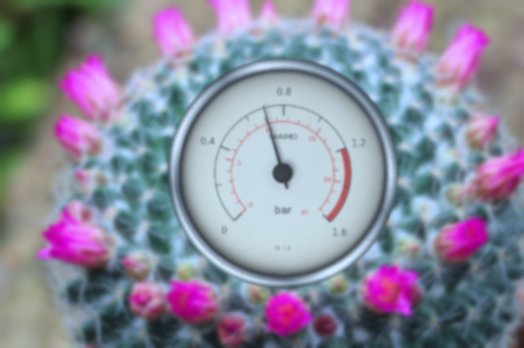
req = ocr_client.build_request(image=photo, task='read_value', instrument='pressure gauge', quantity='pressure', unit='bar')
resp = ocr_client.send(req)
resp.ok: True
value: 0.7 bar
